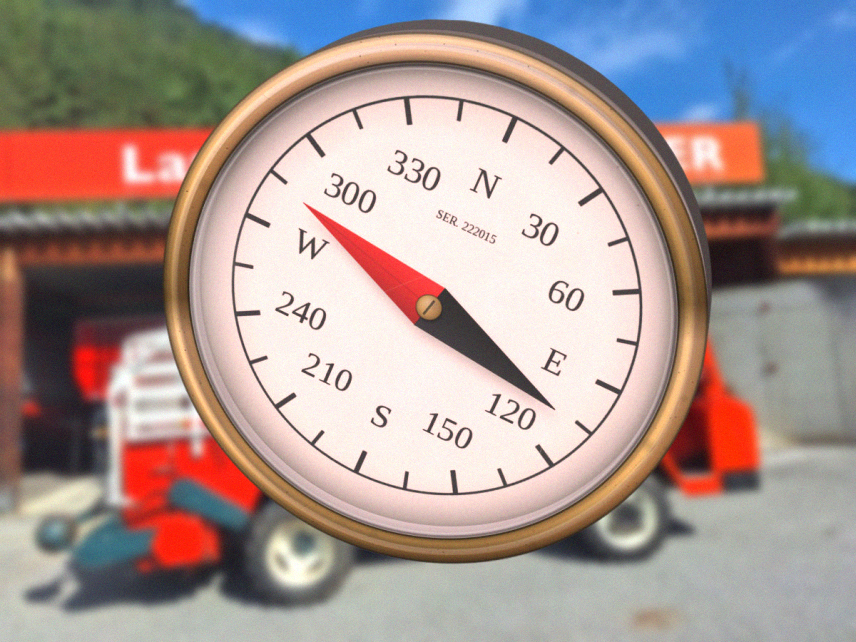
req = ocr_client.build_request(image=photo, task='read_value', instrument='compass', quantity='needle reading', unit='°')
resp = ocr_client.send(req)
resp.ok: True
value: 285 °
